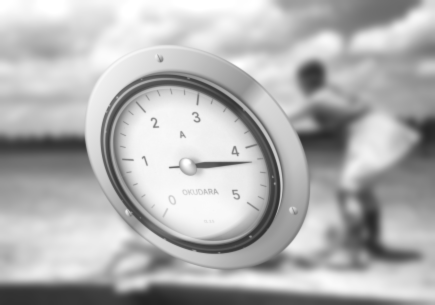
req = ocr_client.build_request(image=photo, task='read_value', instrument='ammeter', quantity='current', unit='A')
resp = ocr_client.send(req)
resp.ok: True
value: 4.2 A
